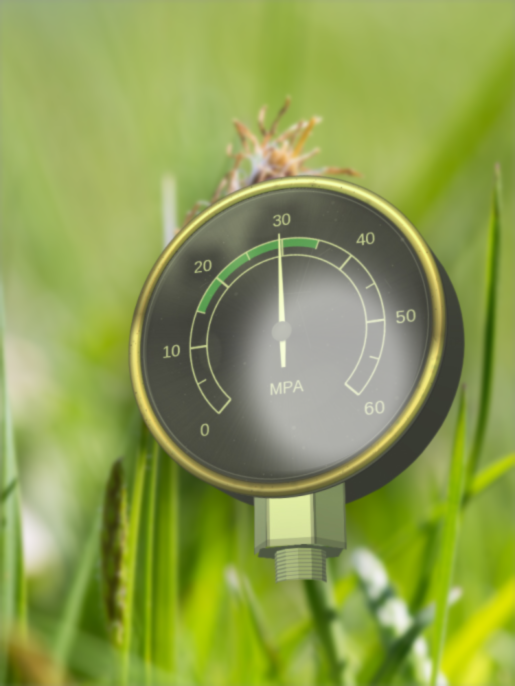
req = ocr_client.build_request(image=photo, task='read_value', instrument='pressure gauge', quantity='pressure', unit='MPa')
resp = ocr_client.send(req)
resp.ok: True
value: 30 MPa
